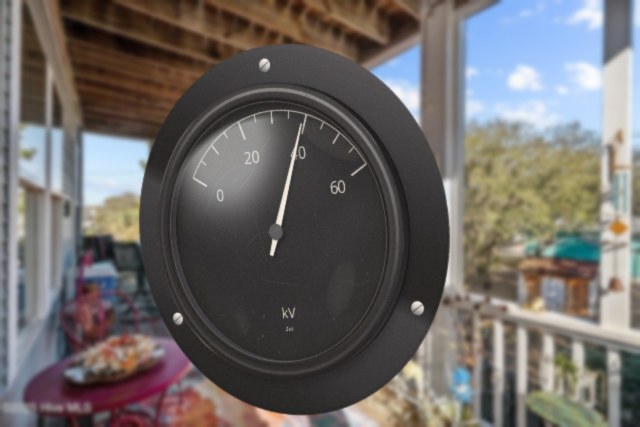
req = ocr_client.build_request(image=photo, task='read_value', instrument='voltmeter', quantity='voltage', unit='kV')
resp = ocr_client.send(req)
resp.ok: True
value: 40 kV
